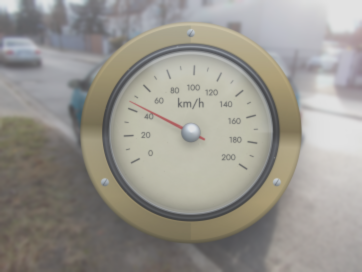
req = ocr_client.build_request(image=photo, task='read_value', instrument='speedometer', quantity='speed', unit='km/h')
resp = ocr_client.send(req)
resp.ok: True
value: 45 km/h
